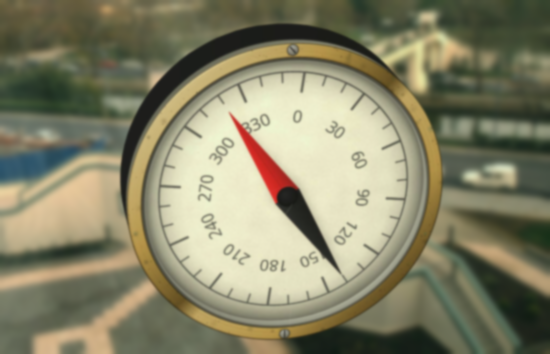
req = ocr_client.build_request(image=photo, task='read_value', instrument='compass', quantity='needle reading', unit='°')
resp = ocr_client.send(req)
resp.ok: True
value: 320 °
